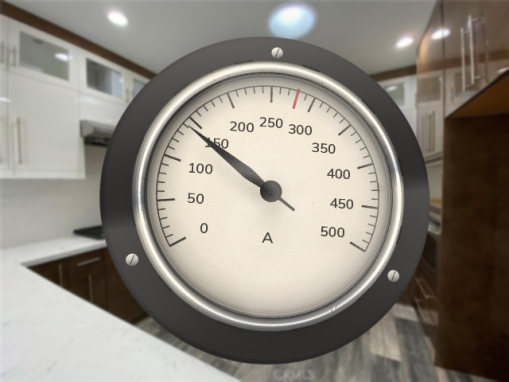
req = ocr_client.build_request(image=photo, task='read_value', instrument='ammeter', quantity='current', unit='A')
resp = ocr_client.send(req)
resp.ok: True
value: 140 A
